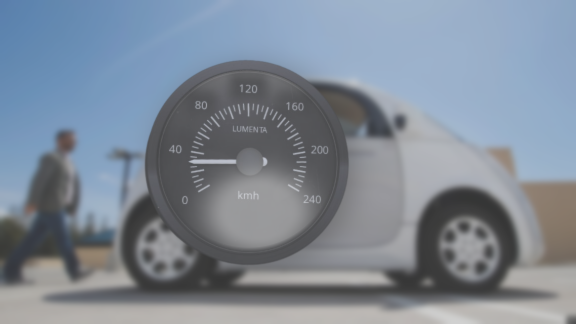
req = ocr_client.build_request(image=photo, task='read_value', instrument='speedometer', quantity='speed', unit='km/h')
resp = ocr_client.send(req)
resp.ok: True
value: 30 km/h
